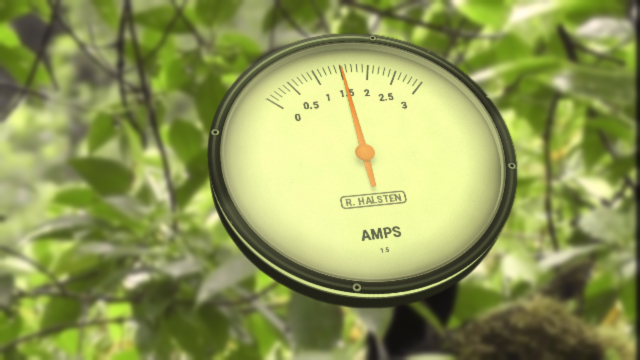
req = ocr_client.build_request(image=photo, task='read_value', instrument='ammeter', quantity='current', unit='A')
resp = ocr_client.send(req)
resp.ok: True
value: 1.5 A
